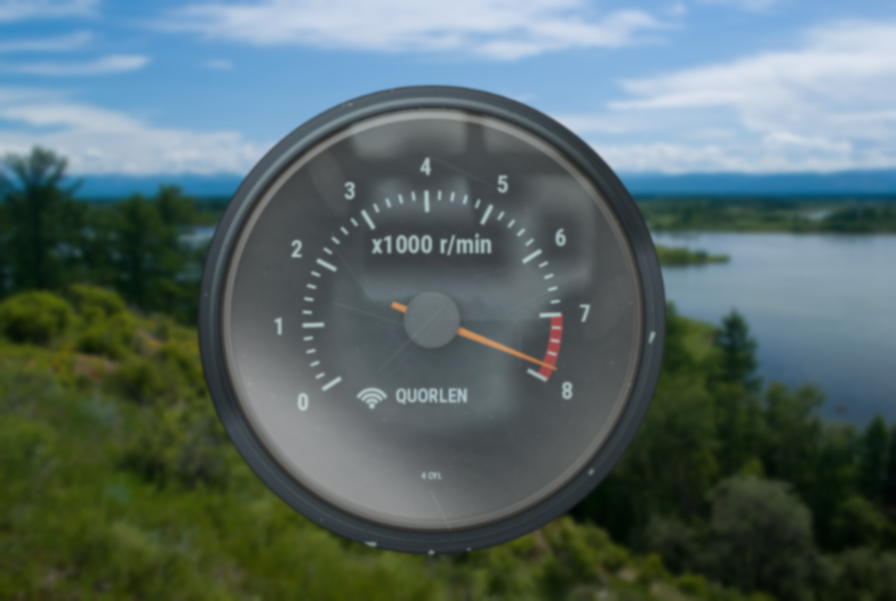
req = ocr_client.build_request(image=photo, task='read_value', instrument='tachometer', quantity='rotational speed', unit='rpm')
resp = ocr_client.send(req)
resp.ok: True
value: 7800 rpm
